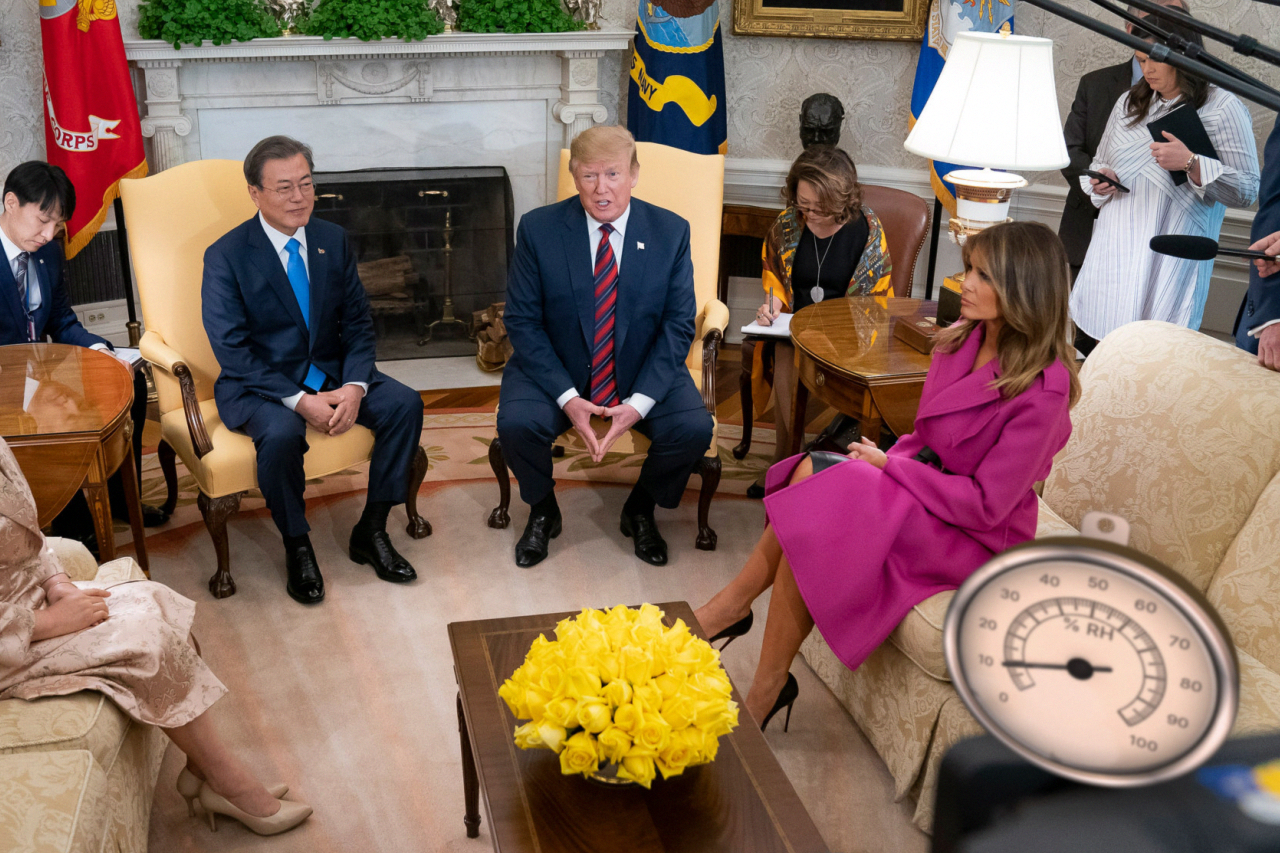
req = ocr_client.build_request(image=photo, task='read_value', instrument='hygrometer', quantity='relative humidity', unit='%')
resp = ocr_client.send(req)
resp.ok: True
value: 10 %
